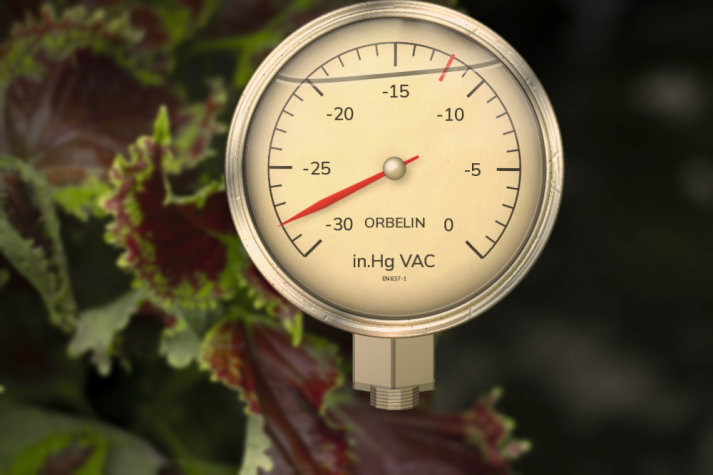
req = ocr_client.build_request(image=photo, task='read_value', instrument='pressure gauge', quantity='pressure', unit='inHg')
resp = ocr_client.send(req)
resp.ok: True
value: -28 inHg
